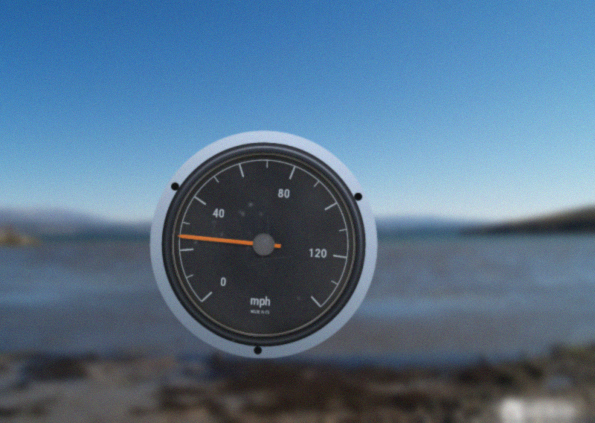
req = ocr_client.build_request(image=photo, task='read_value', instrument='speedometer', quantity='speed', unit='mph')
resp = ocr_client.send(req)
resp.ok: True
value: 25 mph
